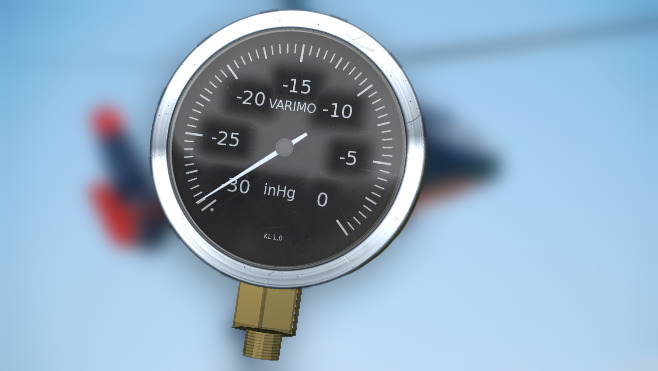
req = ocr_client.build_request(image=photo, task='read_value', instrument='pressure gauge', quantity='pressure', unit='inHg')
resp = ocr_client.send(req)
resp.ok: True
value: -29.5 inHg
